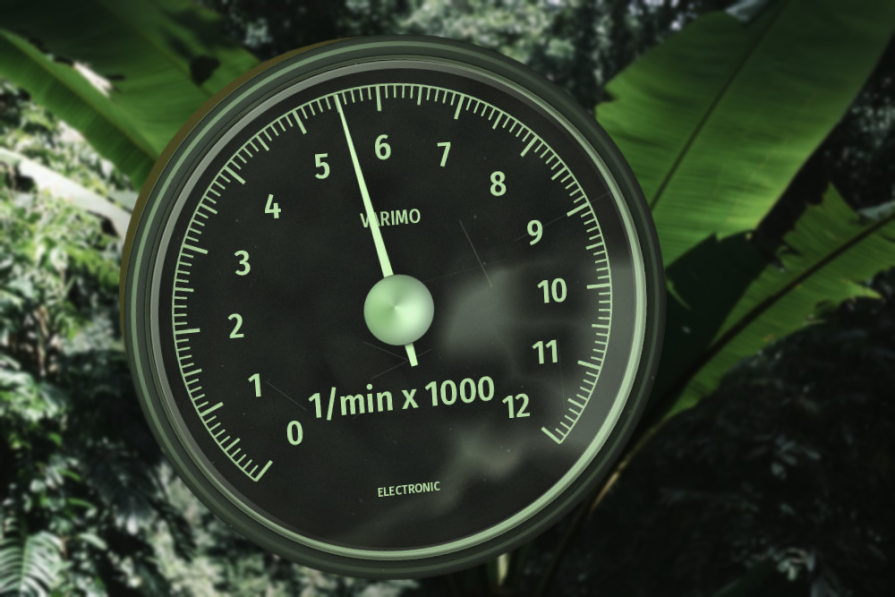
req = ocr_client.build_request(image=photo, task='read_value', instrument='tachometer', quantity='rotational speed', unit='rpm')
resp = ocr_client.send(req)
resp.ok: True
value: 5500 rpm
